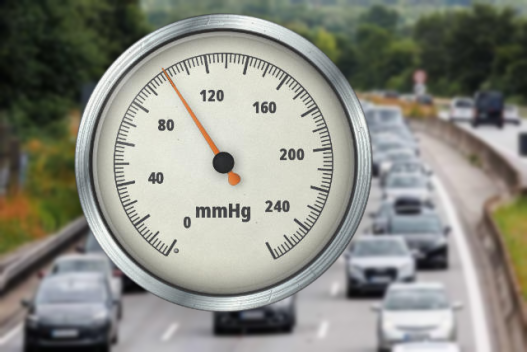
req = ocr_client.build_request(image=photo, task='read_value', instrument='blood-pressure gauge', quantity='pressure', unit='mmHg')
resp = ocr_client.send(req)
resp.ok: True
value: 100 mmHg
